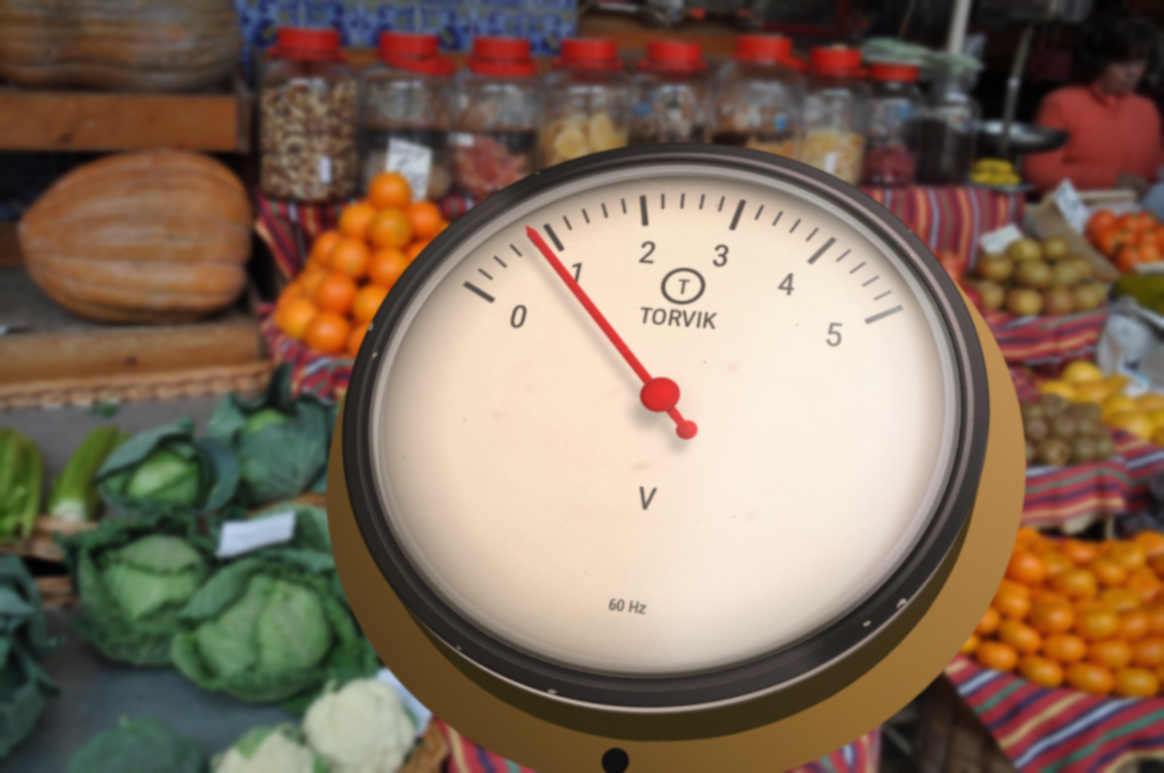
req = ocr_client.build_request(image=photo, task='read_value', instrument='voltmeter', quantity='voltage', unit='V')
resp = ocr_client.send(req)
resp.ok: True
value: 0.8 V
